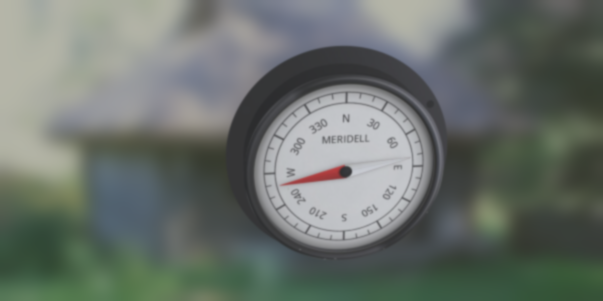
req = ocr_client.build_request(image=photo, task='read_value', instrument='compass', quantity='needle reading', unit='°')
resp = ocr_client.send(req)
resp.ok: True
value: 260 °
